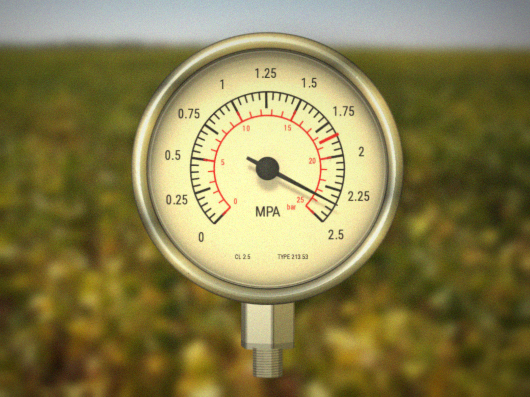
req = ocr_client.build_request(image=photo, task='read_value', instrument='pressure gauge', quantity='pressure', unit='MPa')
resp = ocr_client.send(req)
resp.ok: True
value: 2.35 MPa
